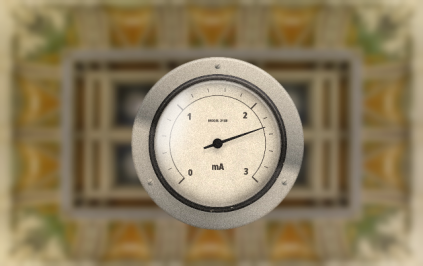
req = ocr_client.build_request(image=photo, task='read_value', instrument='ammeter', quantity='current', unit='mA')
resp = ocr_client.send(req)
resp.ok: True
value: 2.3 mA
